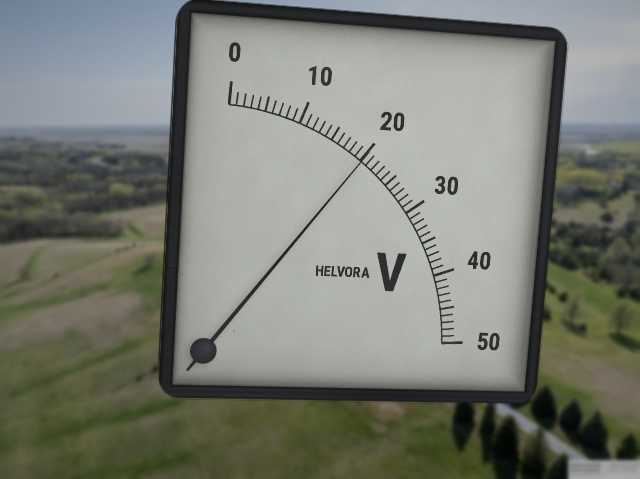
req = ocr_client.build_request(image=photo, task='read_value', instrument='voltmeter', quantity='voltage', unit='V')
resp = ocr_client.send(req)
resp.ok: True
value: 20 V
